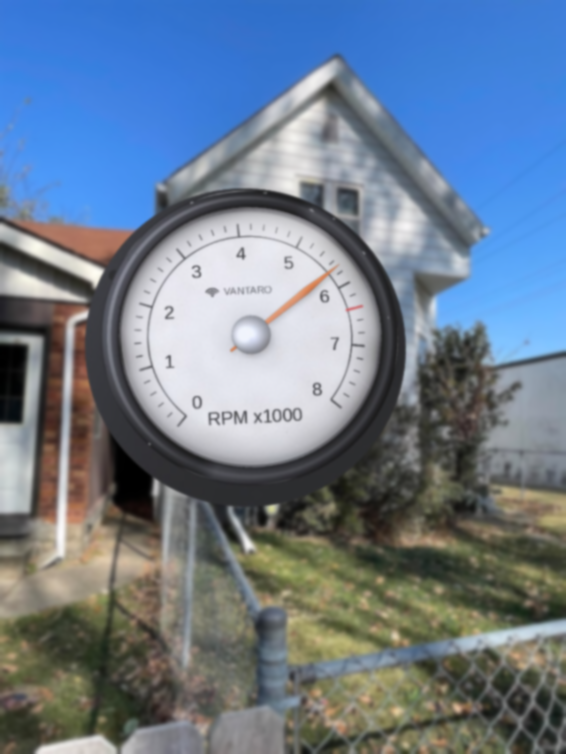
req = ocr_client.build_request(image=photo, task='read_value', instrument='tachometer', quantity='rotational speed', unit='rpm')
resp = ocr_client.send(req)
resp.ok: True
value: 5700 rpm
